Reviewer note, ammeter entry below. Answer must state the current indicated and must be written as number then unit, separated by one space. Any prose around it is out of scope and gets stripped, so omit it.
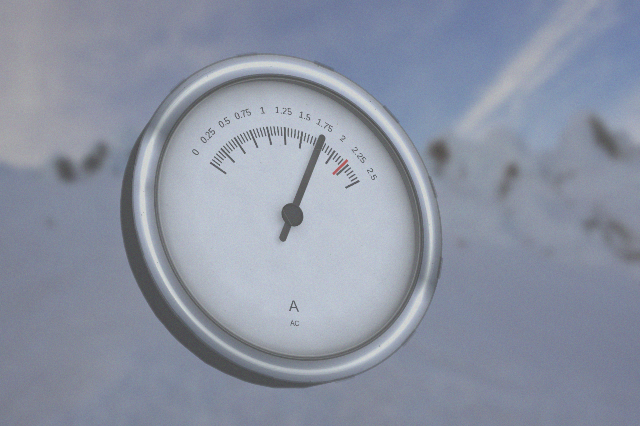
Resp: 1.75 A
